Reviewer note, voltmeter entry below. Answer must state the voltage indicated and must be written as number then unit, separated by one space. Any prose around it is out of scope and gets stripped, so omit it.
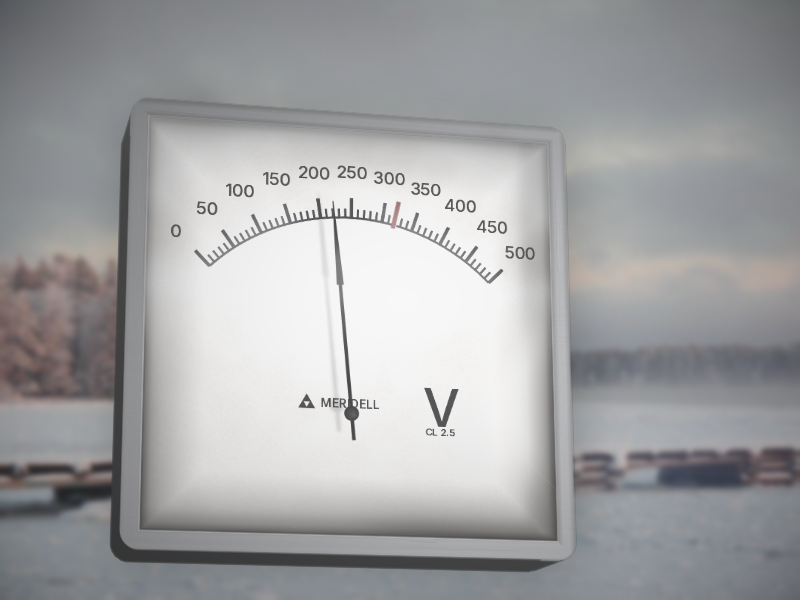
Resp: 220 V
